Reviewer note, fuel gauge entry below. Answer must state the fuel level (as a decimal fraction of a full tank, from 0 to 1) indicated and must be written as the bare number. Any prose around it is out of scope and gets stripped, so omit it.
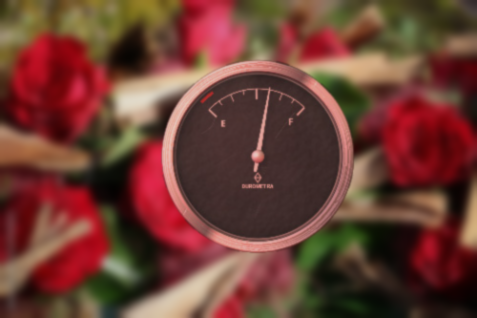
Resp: 0.625
